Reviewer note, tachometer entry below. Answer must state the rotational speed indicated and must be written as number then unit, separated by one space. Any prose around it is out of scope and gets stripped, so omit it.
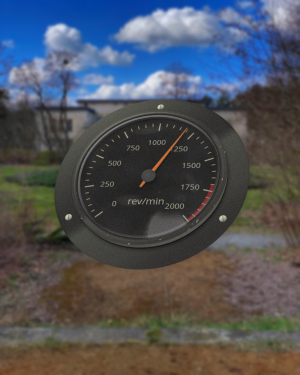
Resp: 1200 rpm
